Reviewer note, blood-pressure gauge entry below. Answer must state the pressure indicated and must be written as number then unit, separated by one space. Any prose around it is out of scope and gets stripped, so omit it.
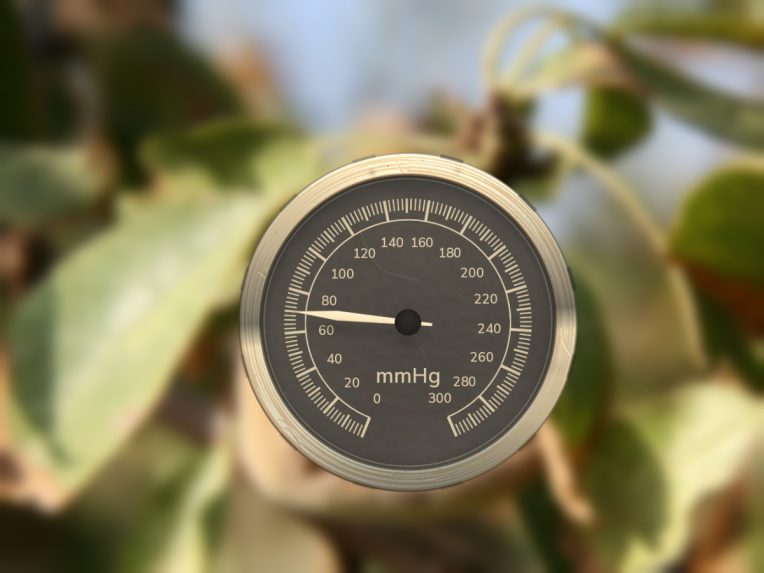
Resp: 70 mmHg
